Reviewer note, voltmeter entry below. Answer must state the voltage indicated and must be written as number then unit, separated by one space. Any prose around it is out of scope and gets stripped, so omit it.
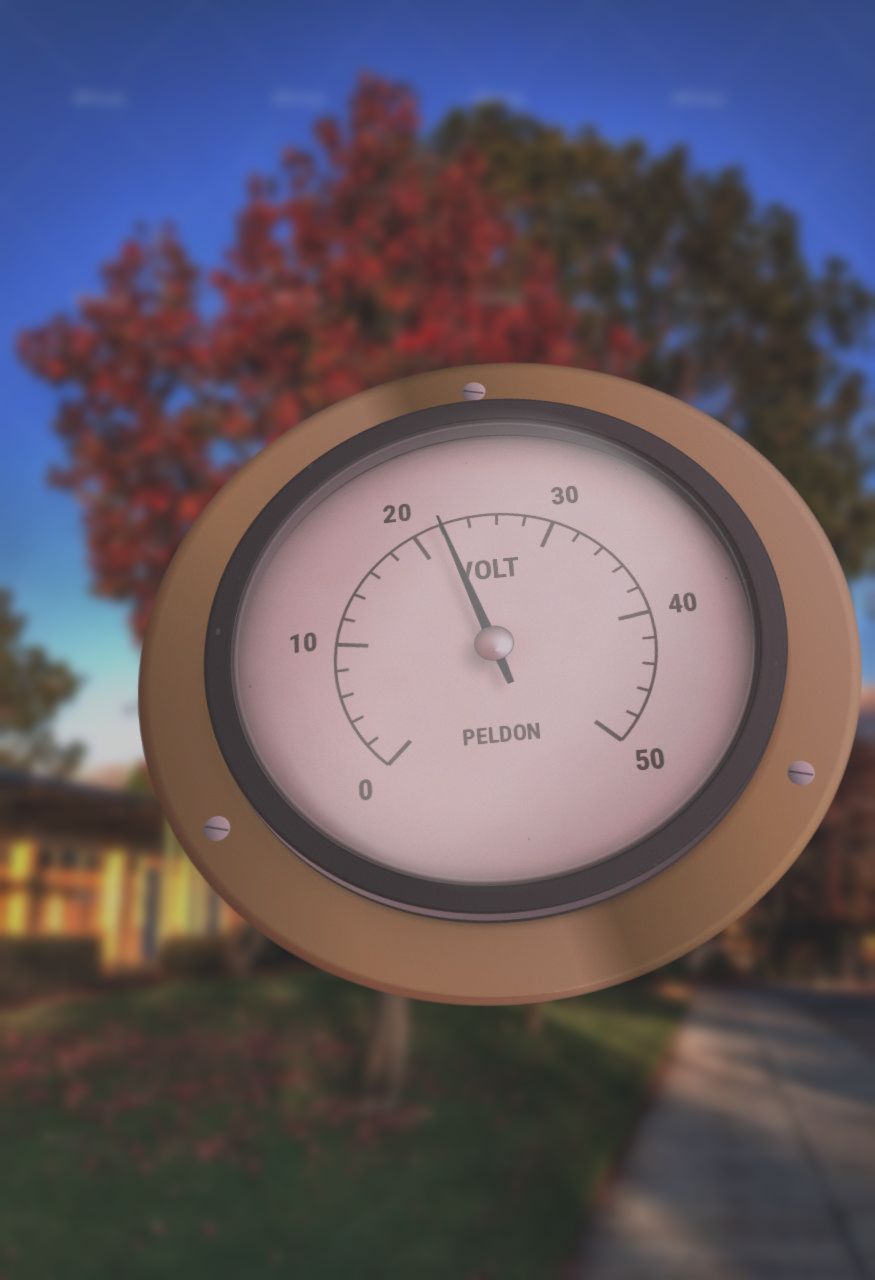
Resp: 22 V
